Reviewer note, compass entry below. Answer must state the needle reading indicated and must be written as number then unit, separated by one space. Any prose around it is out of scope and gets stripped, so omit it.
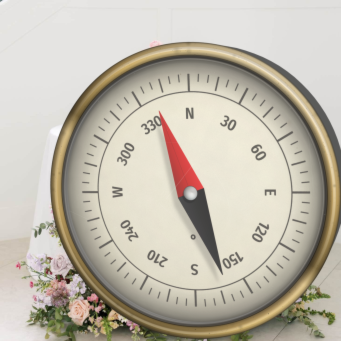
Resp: 340 °
